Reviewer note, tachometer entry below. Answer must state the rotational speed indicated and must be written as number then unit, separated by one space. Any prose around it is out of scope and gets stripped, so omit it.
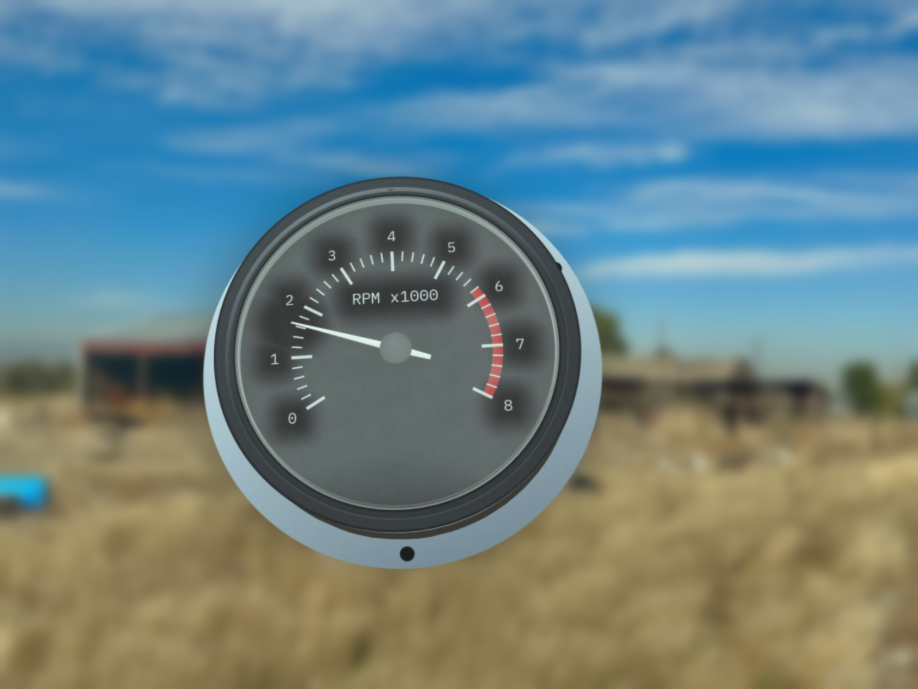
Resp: 1600 rpm
